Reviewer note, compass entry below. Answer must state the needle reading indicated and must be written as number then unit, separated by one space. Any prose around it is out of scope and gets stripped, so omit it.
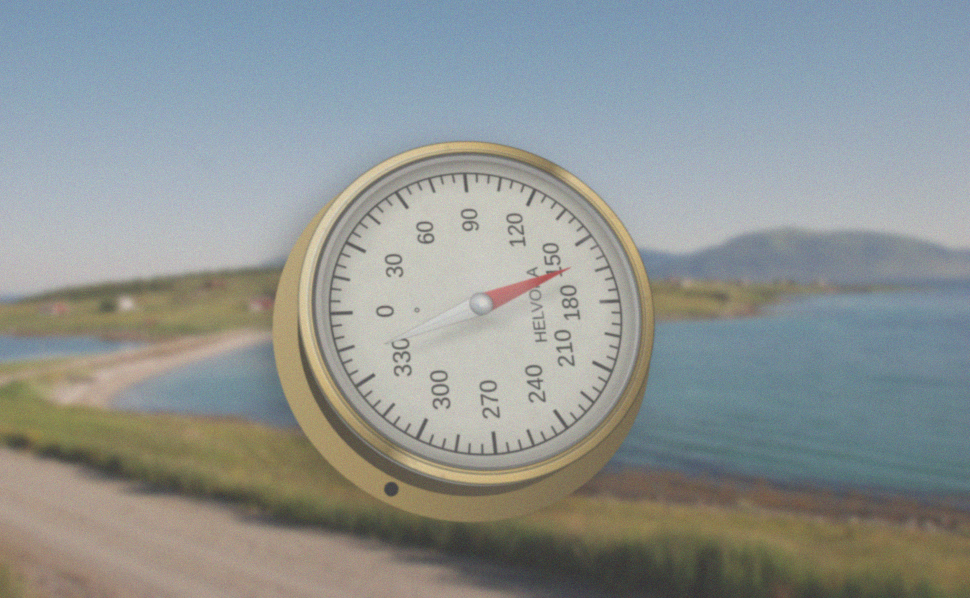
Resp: 160 °
